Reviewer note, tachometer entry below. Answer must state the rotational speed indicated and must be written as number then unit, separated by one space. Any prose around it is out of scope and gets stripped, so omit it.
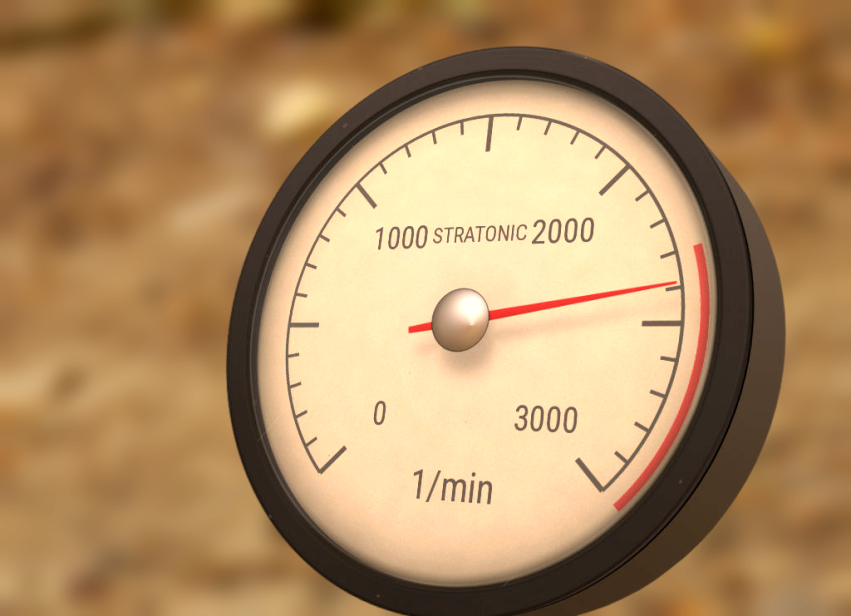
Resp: 2400 rpm
